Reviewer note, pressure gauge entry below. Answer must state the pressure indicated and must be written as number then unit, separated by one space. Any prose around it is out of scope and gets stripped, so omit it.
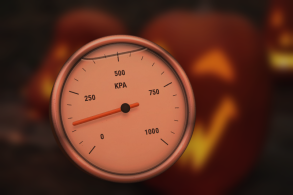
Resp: 125 kPa
